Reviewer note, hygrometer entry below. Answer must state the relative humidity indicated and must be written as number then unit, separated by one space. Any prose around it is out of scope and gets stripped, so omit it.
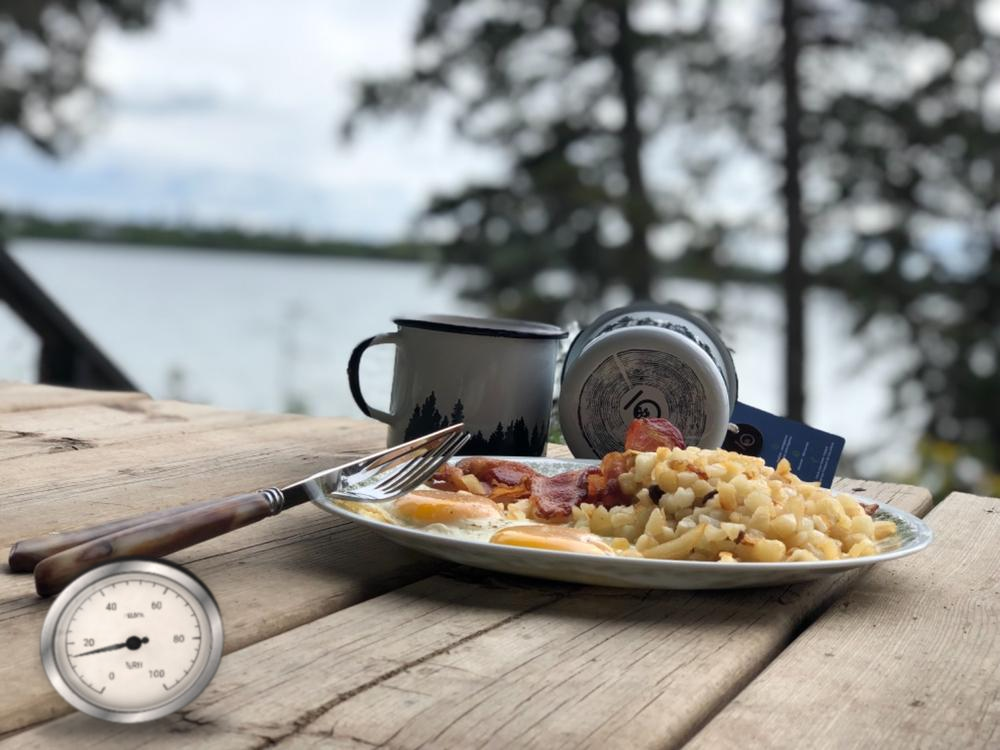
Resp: 16 %
